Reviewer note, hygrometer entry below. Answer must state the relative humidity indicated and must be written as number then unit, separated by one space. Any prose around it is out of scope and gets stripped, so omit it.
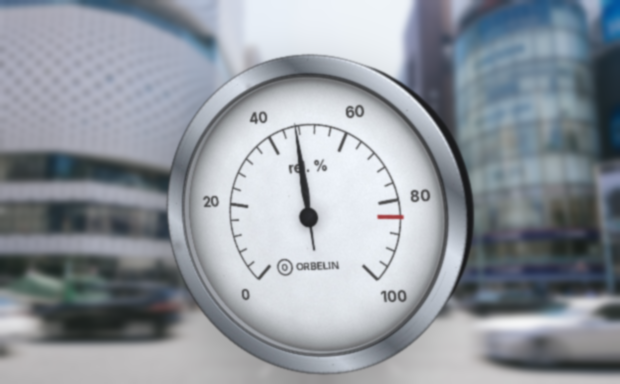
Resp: 48 %
